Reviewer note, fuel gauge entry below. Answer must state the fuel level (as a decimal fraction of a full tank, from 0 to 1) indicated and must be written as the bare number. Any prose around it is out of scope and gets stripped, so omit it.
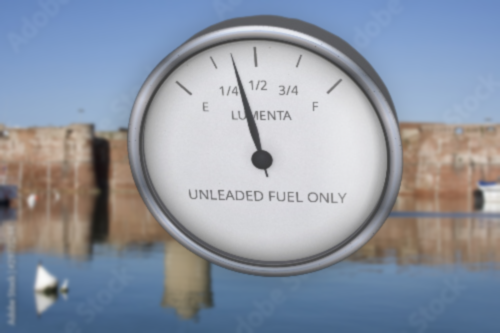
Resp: 0.375
